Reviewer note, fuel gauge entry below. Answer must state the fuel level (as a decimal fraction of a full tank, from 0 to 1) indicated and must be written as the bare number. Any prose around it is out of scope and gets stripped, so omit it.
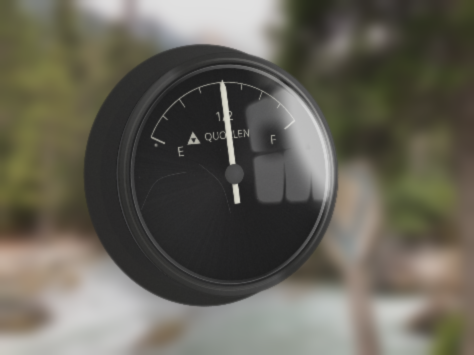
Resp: 0.5
